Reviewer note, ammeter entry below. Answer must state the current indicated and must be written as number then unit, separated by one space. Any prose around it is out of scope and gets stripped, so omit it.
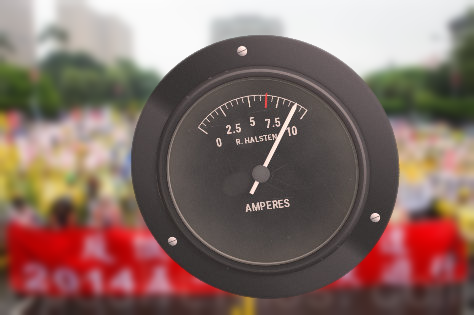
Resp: 9 A
